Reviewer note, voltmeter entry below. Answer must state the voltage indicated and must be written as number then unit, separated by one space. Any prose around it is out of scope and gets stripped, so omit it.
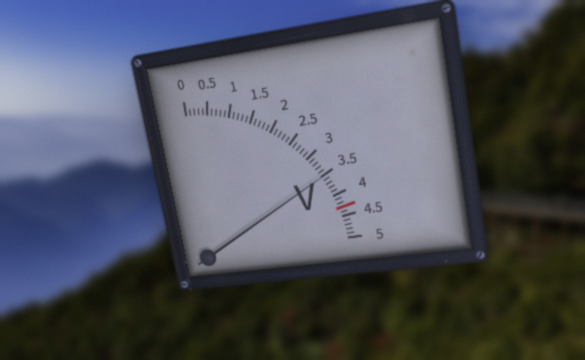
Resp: 3.5 V
